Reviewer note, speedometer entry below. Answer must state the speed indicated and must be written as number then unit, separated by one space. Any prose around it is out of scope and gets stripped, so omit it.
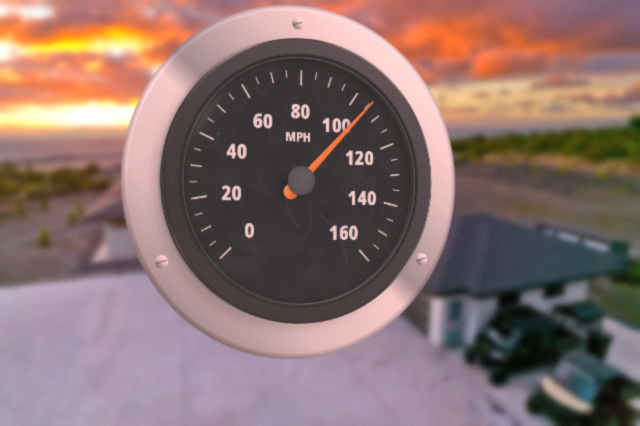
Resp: 105 mph
